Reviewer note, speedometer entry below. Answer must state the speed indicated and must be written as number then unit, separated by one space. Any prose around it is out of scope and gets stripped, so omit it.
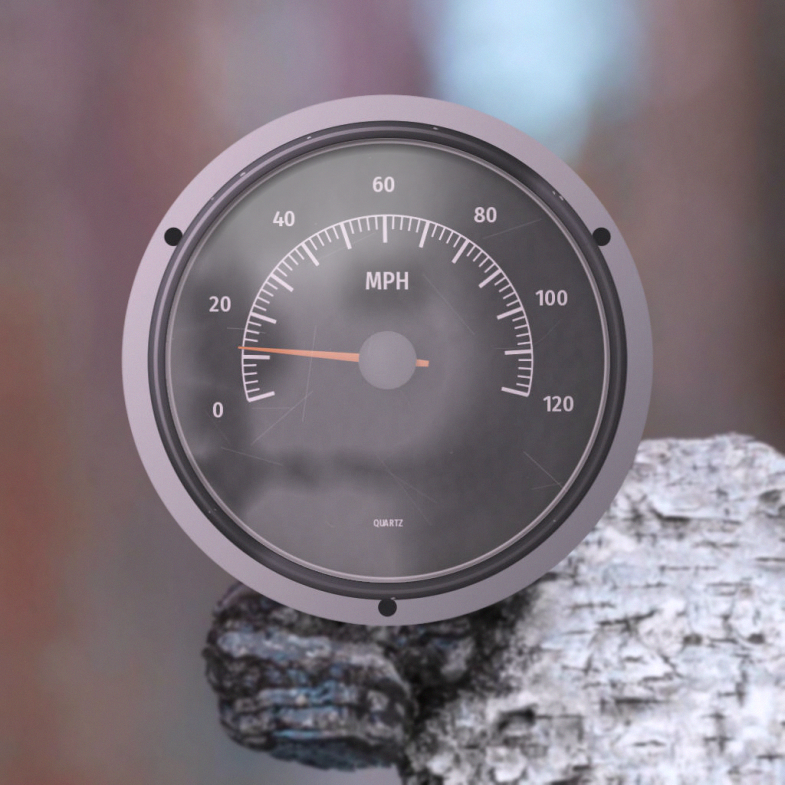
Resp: 12 mph
